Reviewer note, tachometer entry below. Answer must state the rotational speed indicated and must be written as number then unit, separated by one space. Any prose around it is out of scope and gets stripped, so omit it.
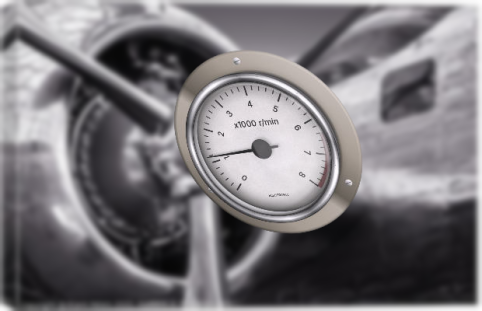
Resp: 1200 rpm
